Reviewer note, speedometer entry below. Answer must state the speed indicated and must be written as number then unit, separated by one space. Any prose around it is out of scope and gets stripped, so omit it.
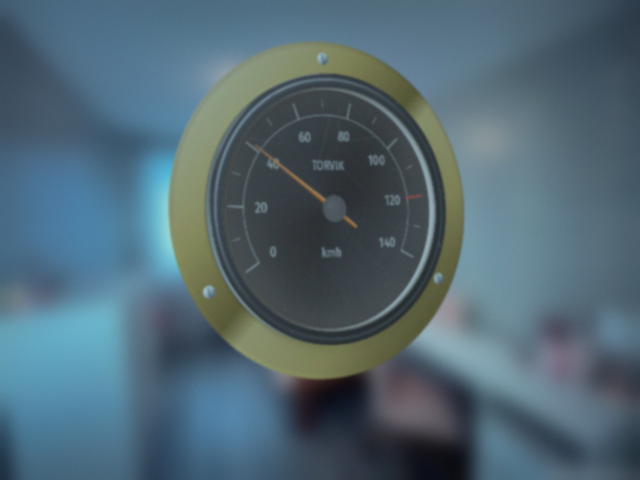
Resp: 40 km/h
